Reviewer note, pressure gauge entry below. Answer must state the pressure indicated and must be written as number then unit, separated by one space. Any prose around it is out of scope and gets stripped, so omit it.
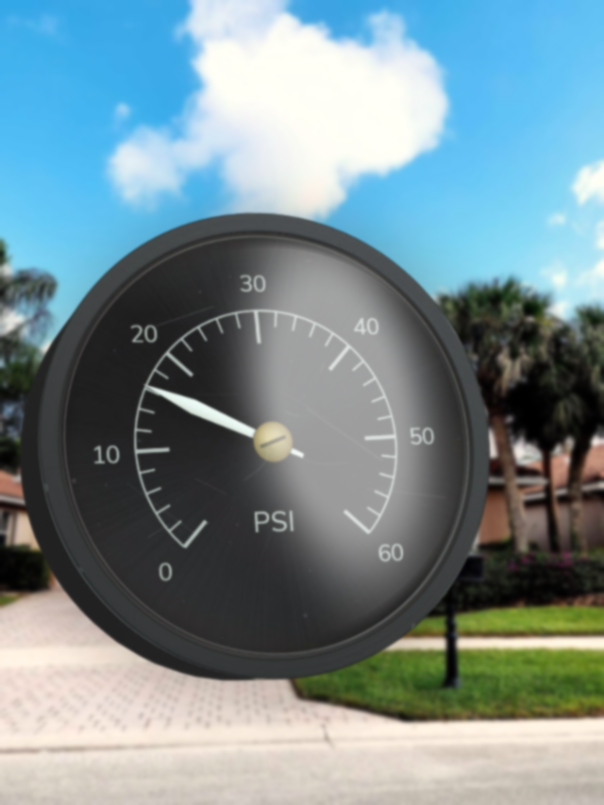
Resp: 16 psi
